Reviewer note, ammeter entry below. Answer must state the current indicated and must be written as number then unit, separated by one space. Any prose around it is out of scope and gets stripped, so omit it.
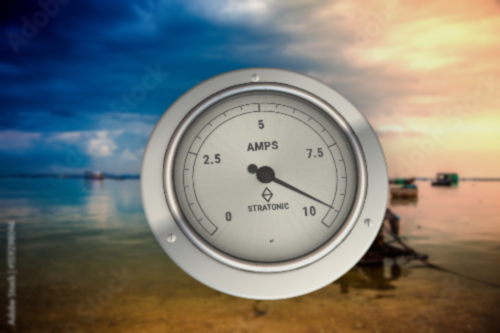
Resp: 9.5 A
